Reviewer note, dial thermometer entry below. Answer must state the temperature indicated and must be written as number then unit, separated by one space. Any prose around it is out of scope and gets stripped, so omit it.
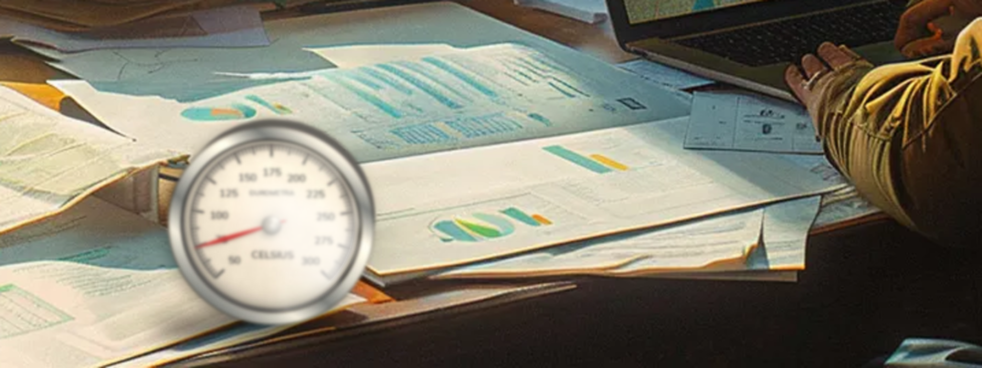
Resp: 75 °C
